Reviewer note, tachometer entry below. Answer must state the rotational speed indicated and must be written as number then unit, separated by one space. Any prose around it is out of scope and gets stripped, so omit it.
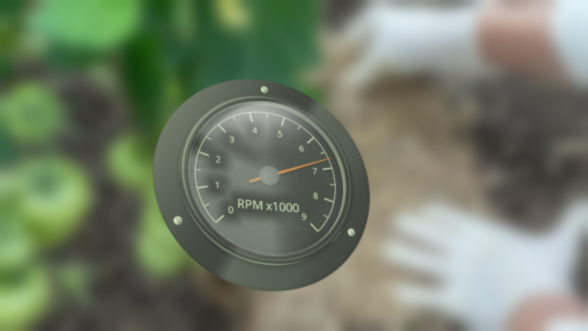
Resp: 6750 rpm
